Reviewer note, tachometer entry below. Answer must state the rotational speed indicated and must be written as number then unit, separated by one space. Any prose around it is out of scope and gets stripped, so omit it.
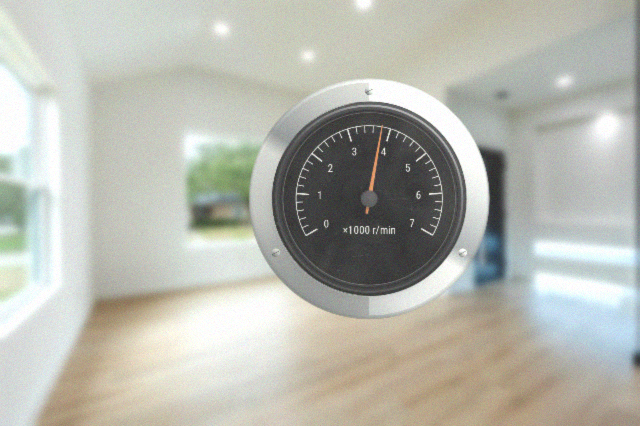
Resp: 3800 rpm
